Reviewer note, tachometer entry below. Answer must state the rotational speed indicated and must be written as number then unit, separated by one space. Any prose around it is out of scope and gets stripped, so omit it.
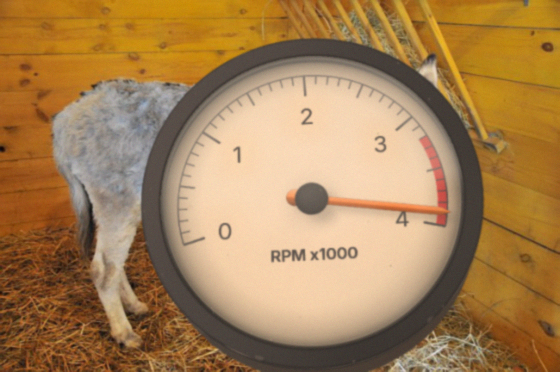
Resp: 3900 rpm
